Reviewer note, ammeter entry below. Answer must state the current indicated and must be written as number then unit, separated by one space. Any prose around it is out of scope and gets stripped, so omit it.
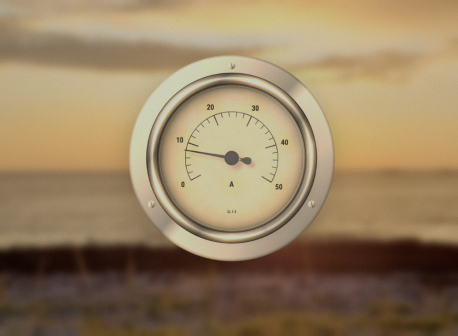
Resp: 8 A
